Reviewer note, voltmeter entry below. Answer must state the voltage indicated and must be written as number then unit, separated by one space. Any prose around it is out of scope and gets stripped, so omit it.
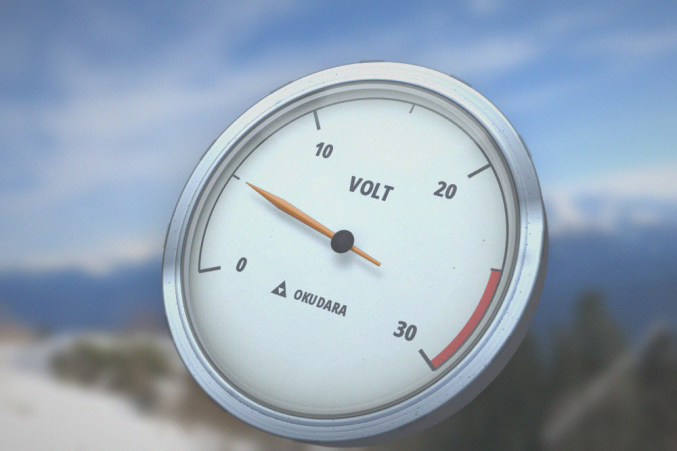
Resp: 5 V
